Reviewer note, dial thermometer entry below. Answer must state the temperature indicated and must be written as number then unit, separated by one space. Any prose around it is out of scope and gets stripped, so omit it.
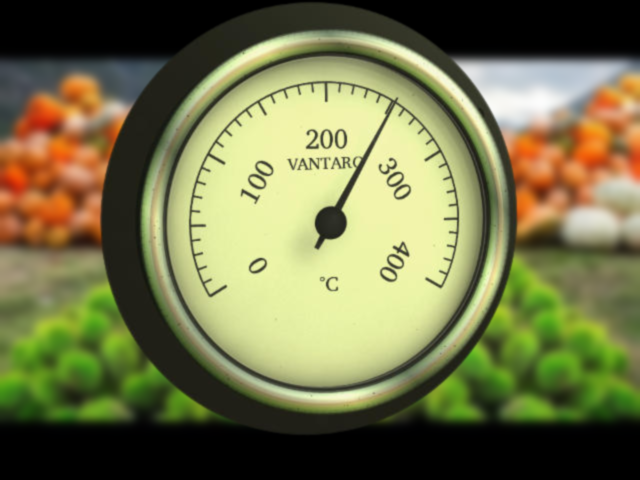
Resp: 250 °C
